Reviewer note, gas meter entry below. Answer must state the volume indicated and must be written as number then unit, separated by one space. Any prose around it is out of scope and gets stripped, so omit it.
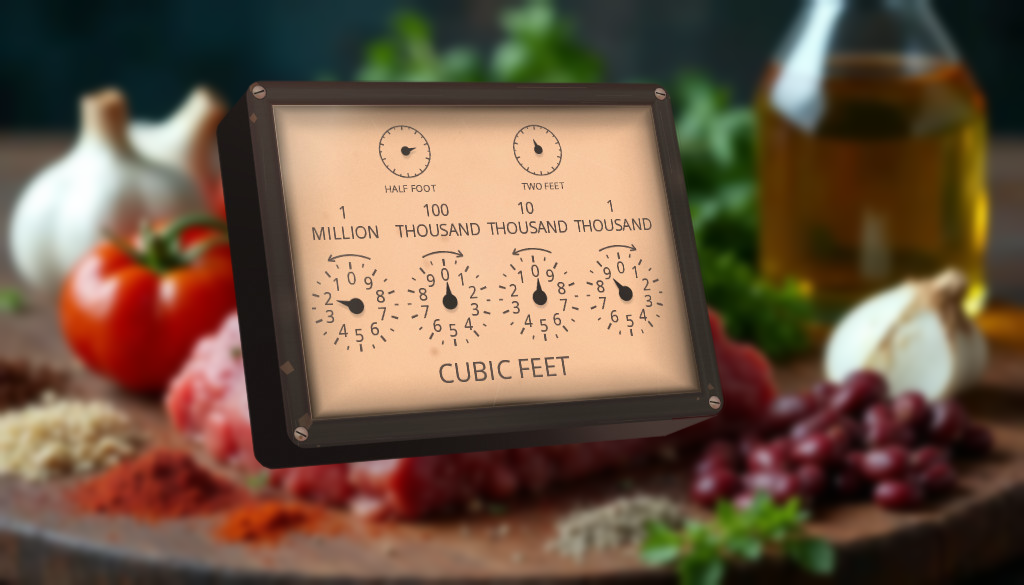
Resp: 199900 ft³
